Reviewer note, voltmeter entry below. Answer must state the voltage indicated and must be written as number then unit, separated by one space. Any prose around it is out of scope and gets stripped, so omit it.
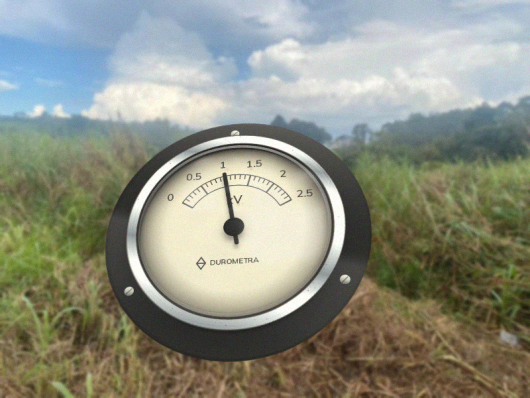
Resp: 1 kV
